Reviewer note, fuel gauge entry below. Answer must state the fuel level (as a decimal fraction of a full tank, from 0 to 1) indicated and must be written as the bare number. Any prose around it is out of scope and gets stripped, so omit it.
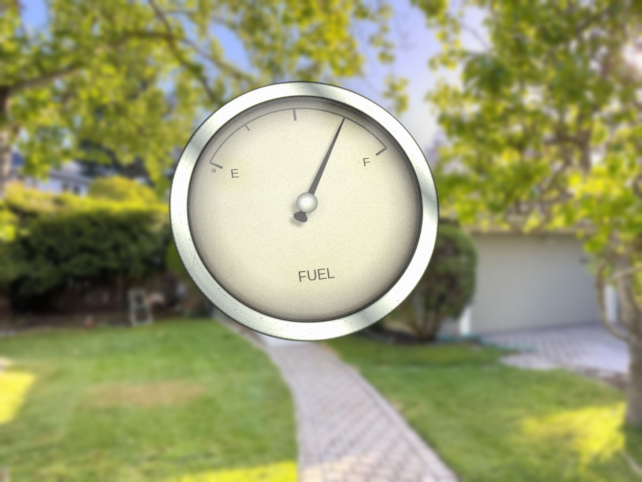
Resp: 0.75
